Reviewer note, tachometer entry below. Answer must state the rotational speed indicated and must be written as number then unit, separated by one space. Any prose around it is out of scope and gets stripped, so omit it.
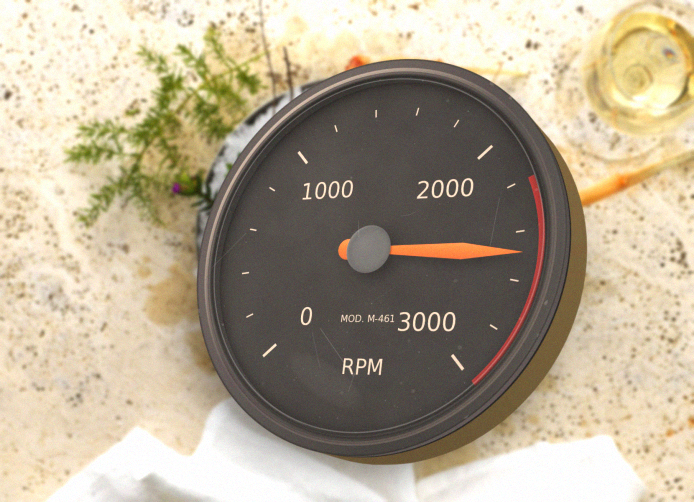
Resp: 2500 rpm
